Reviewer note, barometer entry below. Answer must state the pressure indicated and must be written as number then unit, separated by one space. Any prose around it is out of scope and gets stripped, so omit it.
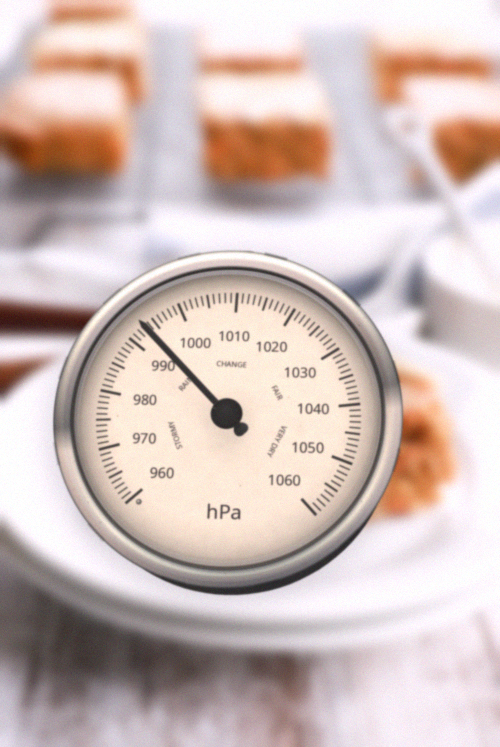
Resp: 993 hPa
